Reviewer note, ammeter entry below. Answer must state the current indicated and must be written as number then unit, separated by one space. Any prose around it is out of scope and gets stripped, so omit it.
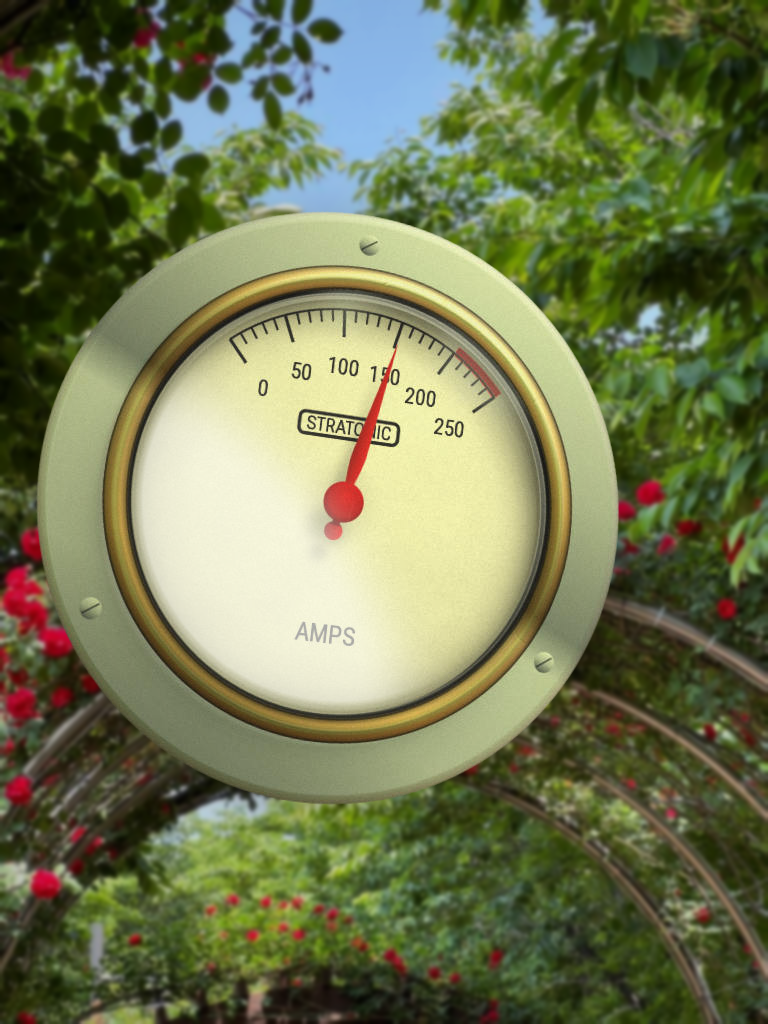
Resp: 150 A
